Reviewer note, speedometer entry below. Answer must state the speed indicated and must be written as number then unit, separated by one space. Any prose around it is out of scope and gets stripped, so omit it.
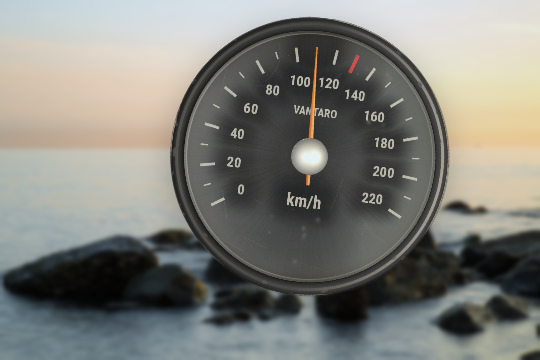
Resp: 110 km/h
